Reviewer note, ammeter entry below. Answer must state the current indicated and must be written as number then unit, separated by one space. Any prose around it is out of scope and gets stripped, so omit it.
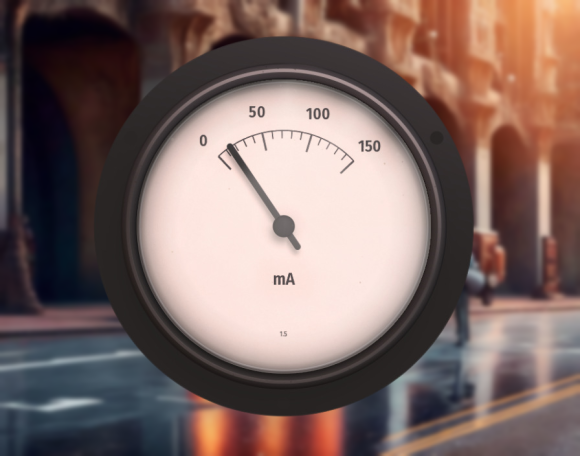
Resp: 15 mA
